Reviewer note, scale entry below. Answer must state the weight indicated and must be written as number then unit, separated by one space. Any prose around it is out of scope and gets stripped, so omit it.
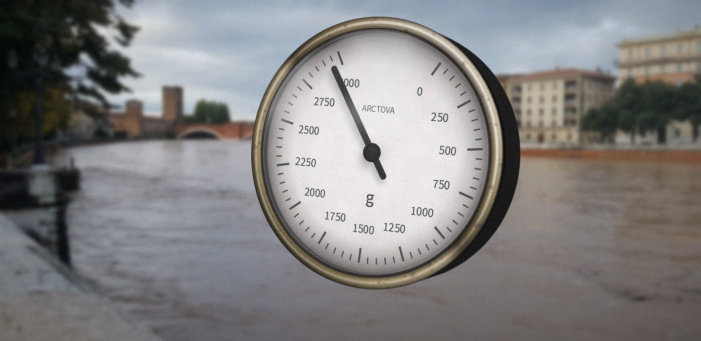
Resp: 2950 g
